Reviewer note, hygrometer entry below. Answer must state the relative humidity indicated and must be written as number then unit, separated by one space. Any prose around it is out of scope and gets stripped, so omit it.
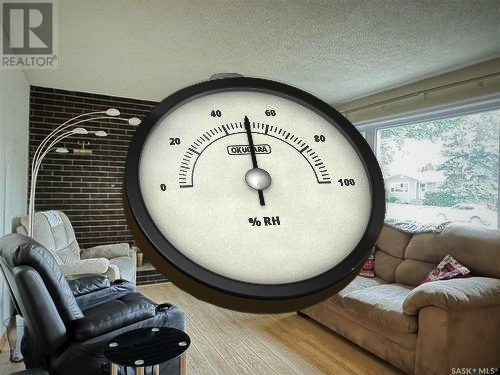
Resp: 50 %
